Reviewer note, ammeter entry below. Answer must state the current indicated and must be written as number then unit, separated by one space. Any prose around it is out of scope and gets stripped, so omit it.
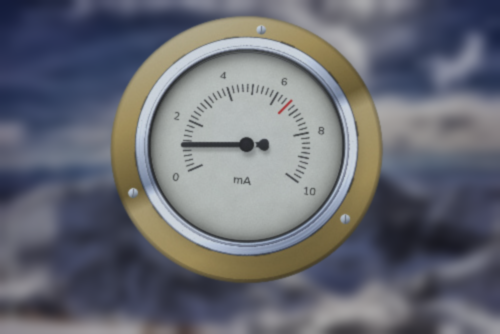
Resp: 1 mA
